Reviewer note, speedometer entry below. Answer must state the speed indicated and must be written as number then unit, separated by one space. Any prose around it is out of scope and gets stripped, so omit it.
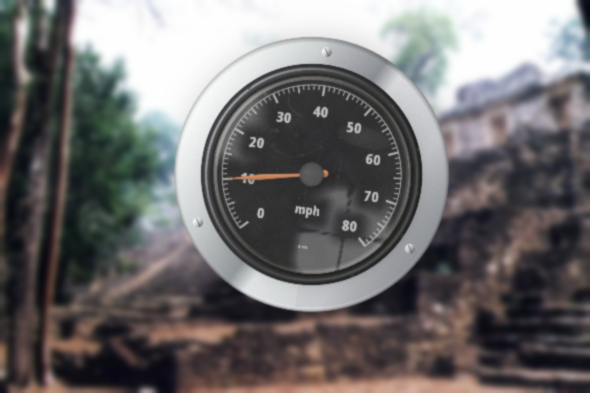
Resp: 10 mph
